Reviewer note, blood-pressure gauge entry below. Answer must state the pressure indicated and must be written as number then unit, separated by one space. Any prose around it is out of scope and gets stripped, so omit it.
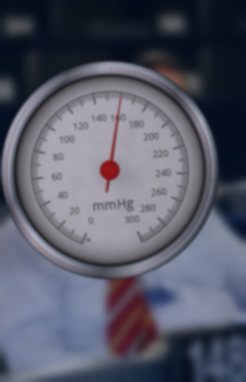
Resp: 160 mmHg
